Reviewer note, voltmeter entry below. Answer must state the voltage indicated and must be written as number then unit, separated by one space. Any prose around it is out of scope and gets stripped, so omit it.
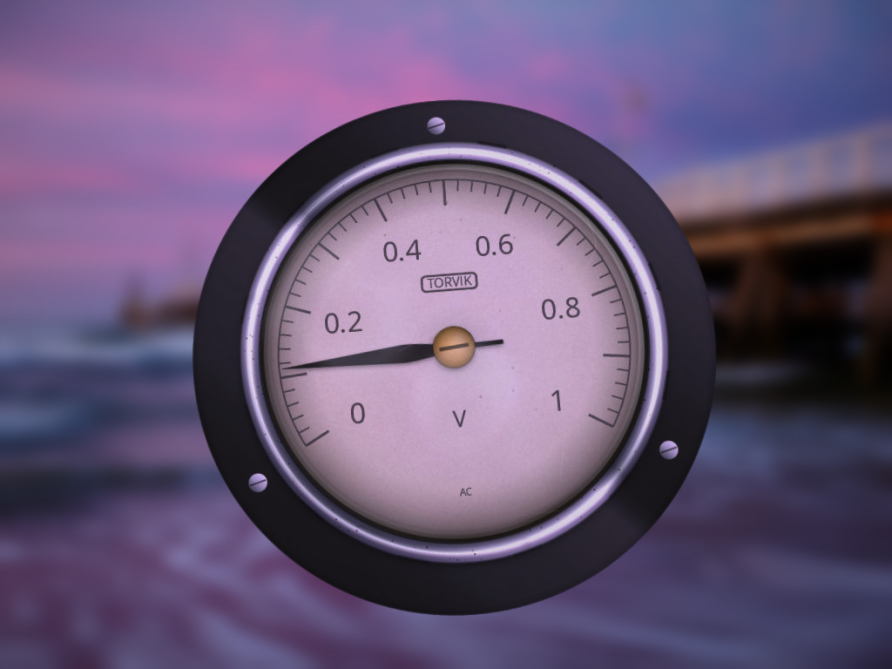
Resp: 0.11 V
